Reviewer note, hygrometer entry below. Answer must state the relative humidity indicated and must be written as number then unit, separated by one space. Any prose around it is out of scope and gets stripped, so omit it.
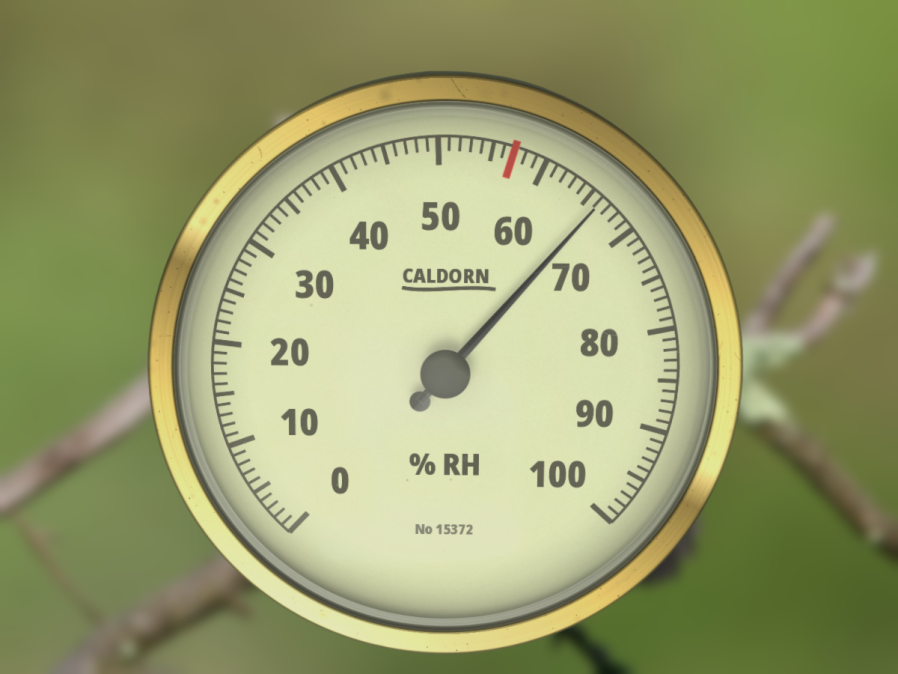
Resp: 66 %
